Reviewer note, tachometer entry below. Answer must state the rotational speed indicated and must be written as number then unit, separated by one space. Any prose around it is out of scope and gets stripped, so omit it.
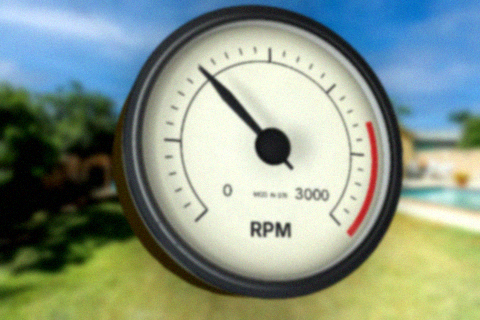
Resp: 1000 rpm
